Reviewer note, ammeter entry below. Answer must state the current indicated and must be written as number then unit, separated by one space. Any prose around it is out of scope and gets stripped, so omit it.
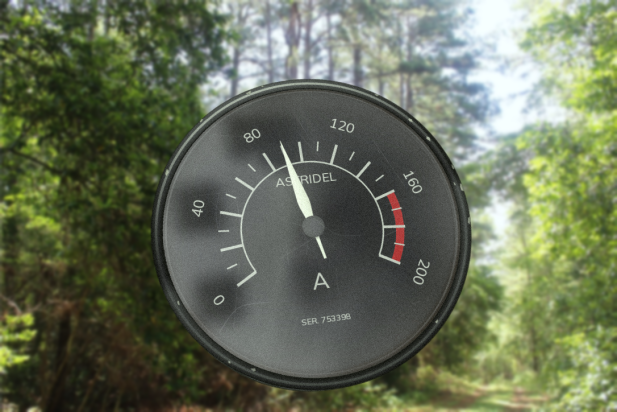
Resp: 90 A
